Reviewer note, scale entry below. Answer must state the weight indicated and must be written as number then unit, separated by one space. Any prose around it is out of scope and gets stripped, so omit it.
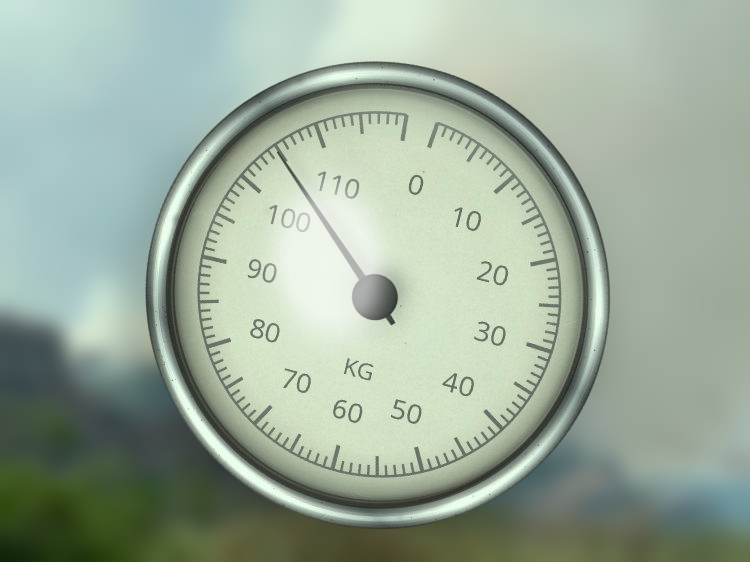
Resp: 105 kg
